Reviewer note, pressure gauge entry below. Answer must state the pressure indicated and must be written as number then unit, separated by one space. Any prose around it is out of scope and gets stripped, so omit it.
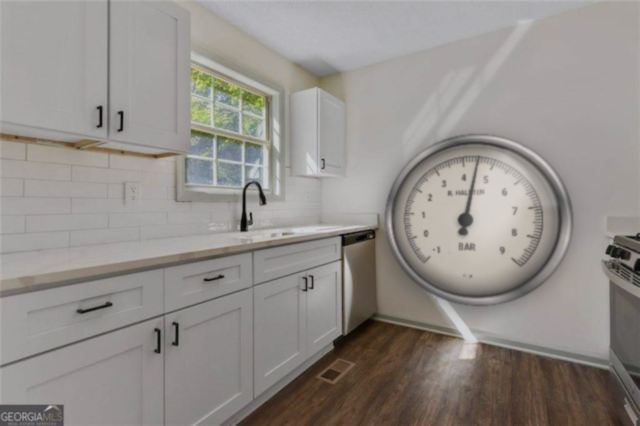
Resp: 4.5 bar
